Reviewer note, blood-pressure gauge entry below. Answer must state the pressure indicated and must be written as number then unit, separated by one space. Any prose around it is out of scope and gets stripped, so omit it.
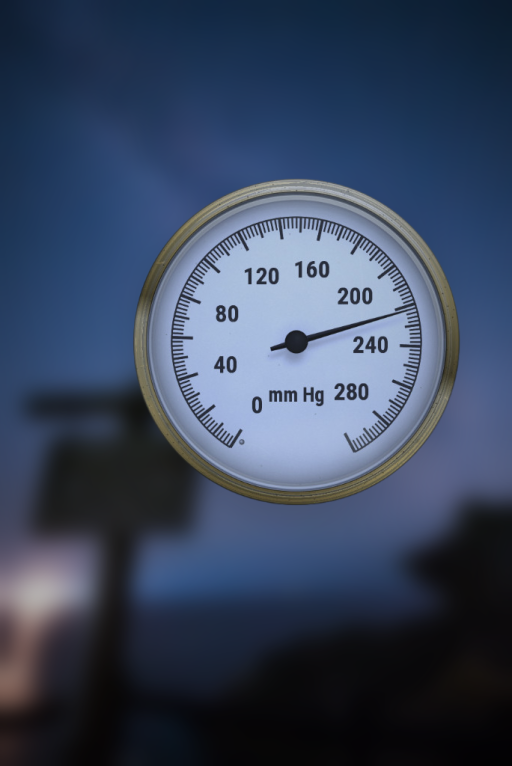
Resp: 222 mmHg
